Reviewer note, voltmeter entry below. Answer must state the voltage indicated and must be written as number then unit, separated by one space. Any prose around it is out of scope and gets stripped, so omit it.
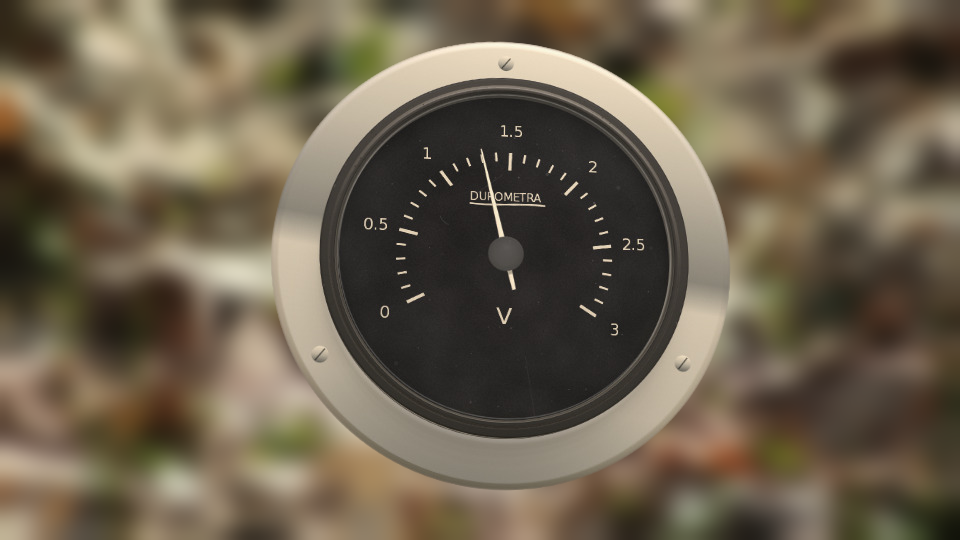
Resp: 1.3 V
